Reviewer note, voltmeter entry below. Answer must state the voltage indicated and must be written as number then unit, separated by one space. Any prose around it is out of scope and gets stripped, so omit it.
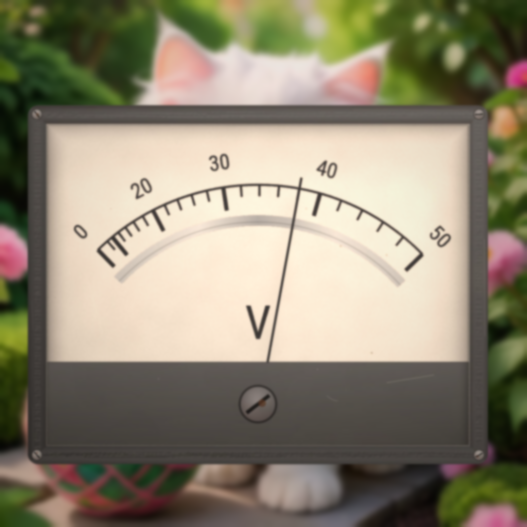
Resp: 38 V
